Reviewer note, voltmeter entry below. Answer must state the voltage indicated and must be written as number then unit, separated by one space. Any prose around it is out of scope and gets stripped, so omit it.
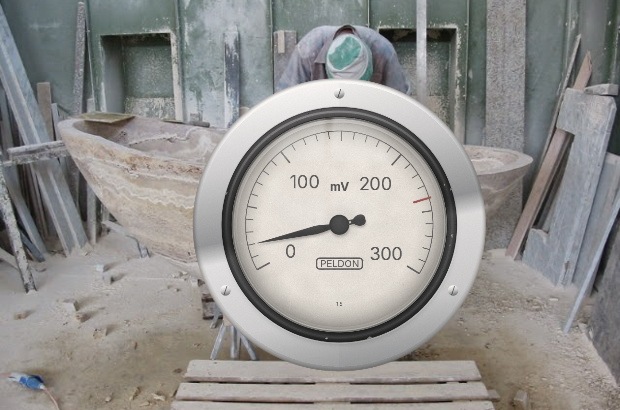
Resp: 20 mV
